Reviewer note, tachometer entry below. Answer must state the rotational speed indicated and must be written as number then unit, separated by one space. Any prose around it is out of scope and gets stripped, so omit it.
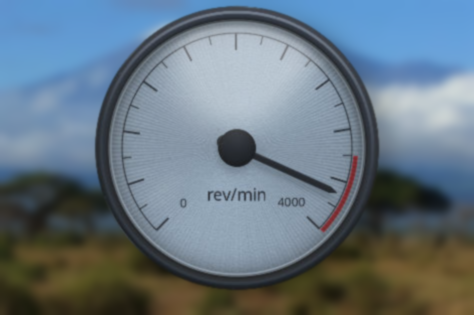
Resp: 3700 rpm
